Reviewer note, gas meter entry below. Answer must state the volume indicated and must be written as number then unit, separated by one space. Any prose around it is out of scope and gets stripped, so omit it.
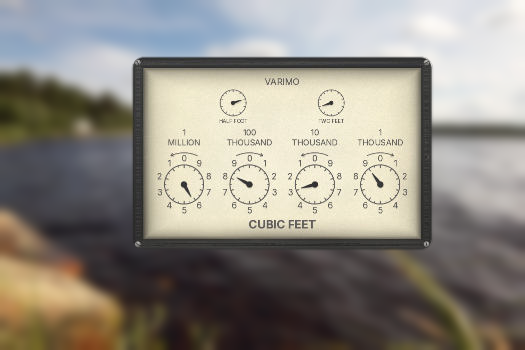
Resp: 582900 ft³
